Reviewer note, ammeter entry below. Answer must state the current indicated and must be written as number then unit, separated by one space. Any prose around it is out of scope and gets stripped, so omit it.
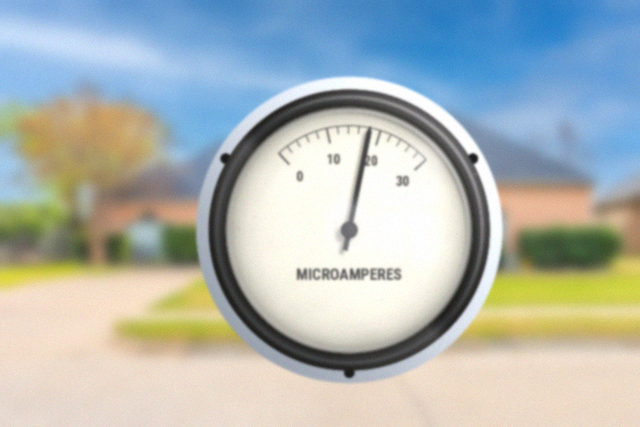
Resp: 18 µA
